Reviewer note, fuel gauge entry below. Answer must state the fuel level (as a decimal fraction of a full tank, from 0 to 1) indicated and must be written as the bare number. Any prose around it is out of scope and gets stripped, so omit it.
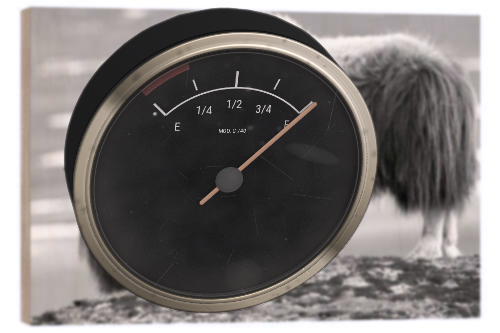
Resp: 1
